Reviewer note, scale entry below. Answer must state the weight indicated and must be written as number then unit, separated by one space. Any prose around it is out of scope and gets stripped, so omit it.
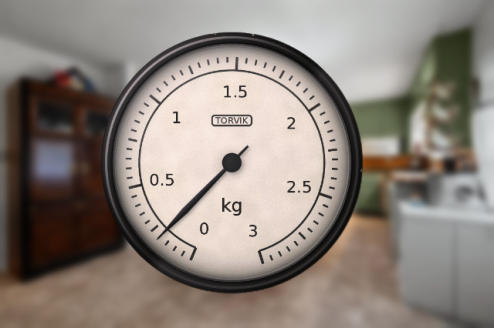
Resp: 0.2 kg
